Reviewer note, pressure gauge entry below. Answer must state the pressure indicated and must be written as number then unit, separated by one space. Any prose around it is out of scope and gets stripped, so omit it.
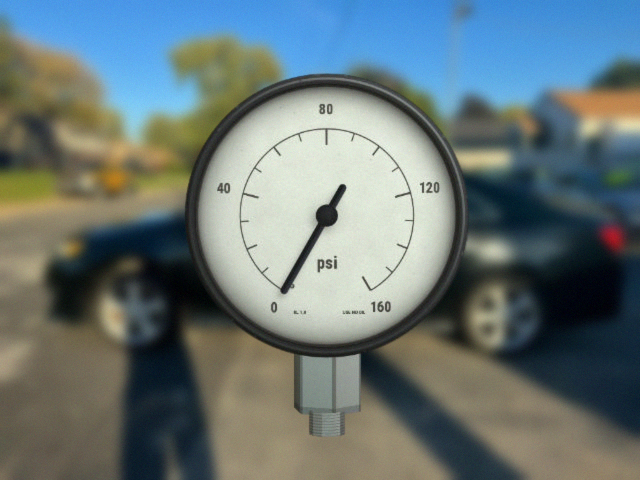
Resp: 0 psi
